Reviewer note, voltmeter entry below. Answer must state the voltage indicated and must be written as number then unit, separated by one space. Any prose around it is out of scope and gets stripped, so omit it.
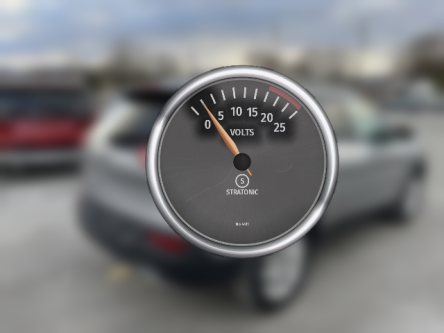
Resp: 2.5 V
